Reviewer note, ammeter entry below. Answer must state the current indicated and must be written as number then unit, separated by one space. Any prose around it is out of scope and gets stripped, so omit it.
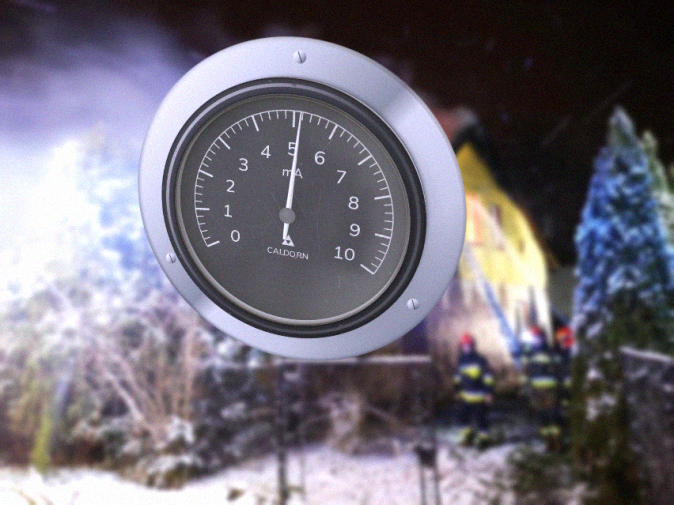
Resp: 5.2 mA
